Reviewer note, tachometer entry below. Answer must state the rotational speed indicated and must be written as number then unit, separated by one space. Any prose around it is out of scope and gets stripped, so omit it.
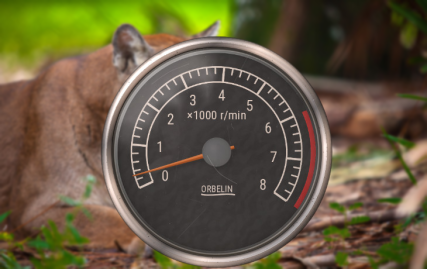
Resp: 300 rpm
